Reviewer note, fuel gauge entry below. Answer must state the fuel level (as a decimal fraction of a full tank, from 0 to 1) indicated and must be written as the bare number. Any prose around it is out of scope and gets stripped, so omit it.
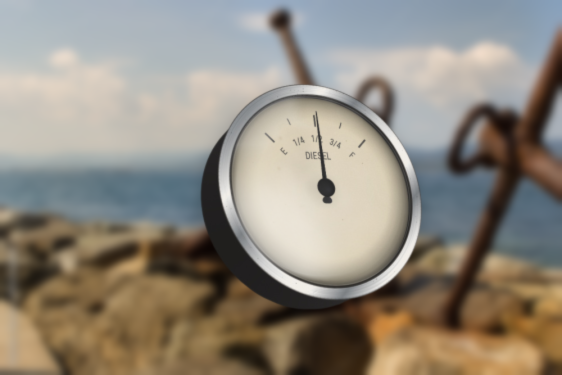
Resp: 0.5
